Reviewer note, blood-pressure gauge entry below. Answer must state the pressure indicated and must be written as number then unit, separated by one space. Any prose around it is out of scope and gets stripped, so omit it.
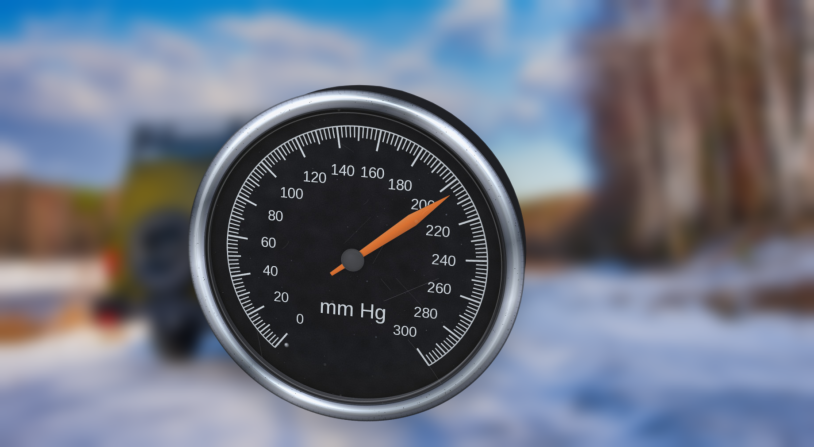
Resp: 204 mmHg
